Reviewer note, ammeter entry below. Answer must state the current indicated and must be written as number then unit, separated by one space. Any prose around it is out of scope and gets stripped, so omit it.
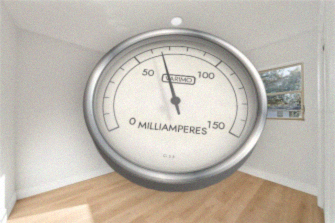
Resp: 65 mA
